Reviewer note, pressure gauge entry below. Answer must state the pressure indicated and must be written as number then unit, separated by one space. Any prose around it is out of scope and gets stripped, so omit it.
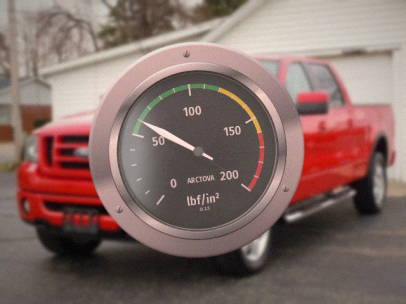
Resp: 60 psi
